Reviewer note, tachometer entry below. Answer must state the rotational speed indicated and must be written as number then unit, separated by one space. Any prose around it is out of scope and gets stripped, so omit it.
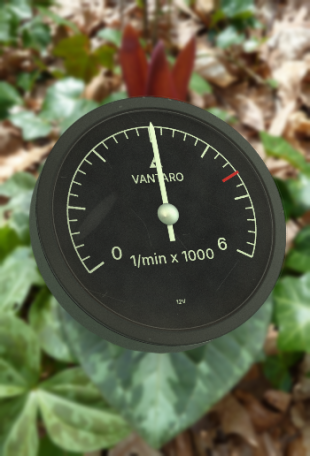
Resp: 3000 rpm
